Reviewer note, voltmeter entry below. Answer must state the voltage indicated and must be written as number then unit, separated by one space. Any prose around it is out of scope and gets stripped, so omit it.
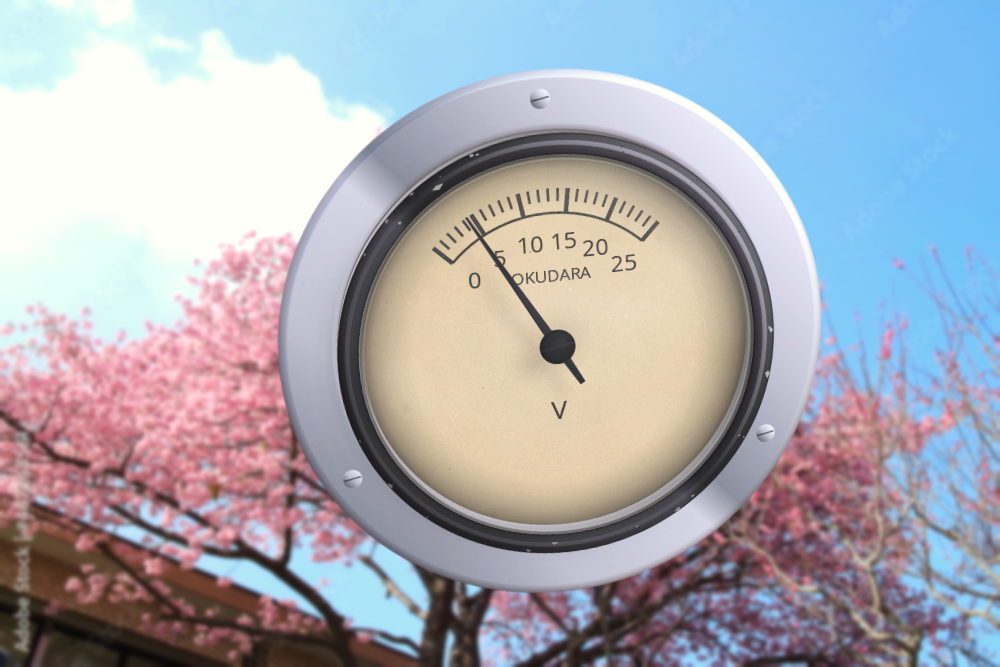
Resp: 4.5 V
